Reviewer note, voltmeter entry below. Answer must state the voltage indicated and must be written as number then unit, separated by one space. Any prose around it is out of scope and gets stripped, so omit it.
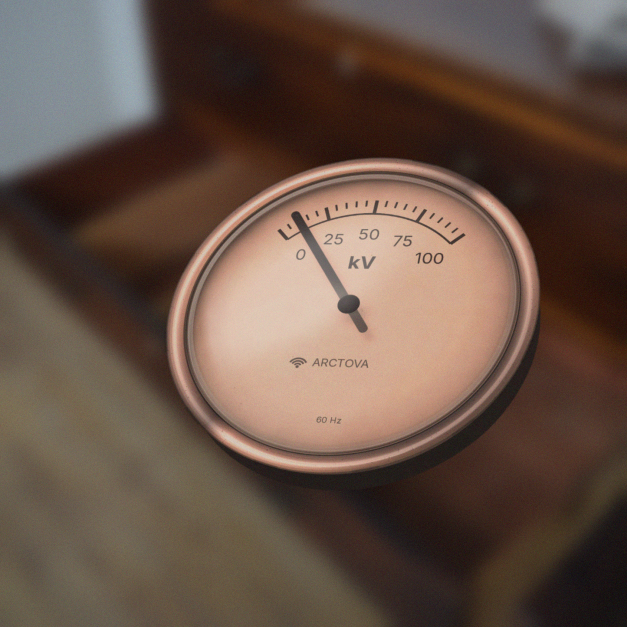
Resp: 10 kV
